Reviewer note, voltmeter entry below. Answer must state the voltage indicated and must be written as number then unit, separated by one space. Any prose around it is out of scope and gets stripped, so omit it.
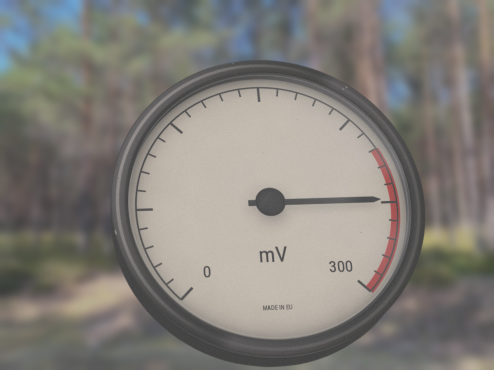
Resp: 250 mV
